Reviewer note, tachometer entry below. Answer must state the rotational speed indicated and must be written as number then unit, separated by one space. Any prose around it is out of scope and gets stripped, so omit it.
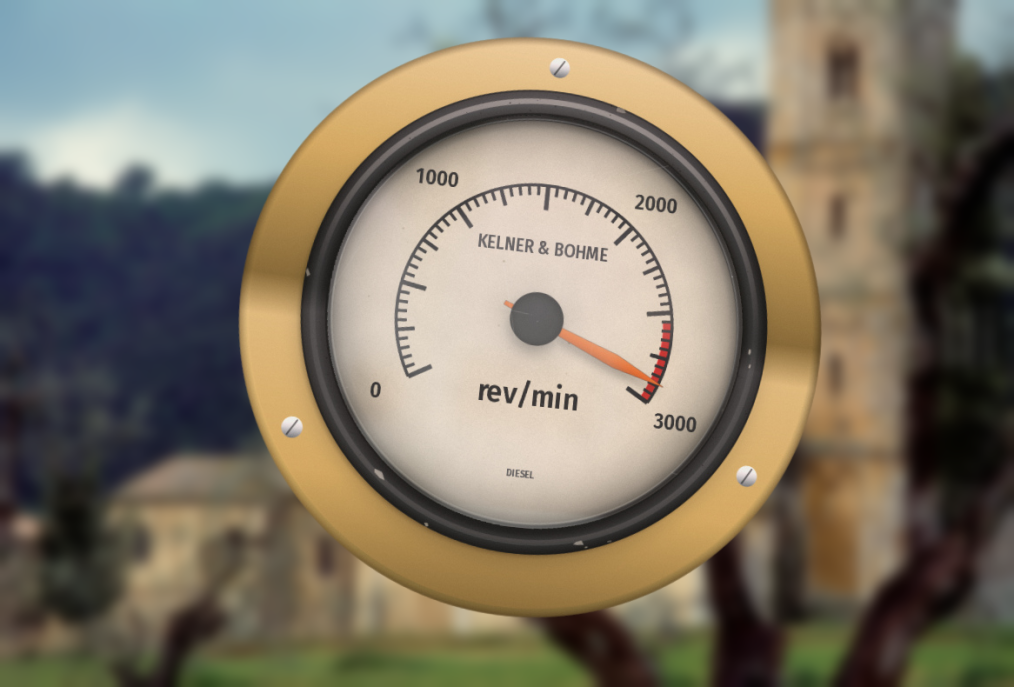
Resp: 2900 rpm
